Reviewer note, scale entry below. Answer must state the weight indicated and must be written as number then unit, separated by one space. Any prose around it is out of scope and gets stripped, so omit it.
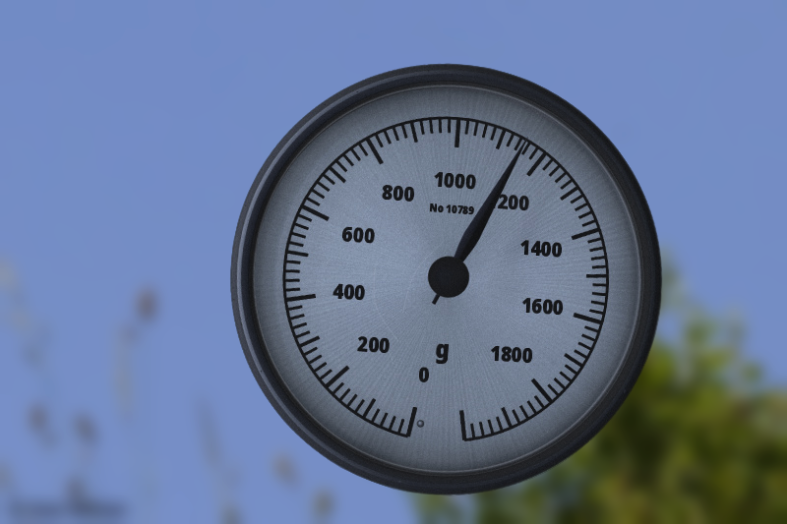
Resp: 1150 g
